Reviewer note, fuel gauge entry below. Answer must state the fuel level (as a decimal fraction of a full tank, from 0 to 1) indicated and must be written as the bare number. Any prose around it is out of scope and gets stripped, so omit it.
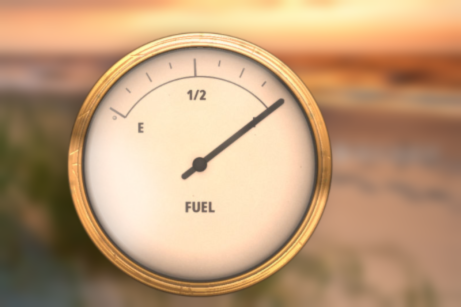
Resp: 1
